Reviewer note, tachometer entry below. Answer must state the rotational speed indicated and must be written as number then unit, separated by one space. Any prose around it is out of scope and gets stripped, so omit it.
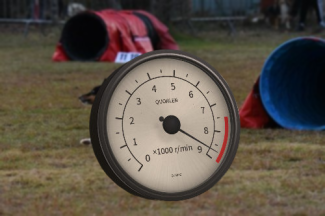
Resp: 8750 rpm
